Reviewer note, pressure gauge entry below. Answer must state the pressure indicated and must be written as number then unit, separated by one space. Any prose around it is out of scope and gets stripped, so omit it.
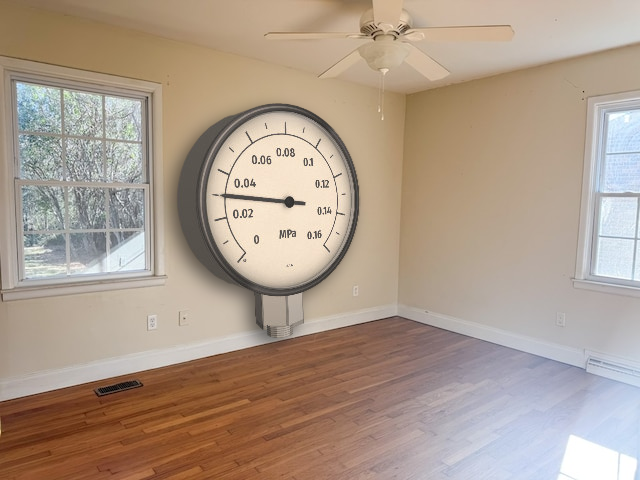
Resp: 0.03 MPa
